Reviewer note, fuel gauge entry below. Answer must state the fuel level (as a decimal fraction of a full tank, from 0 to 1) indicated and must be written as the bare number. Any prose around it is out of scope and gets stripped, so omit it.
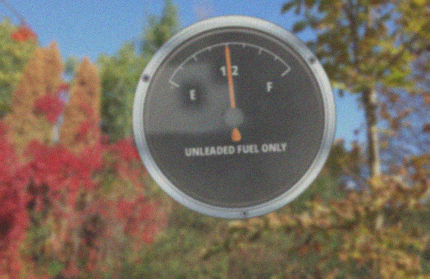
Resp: 0.5
